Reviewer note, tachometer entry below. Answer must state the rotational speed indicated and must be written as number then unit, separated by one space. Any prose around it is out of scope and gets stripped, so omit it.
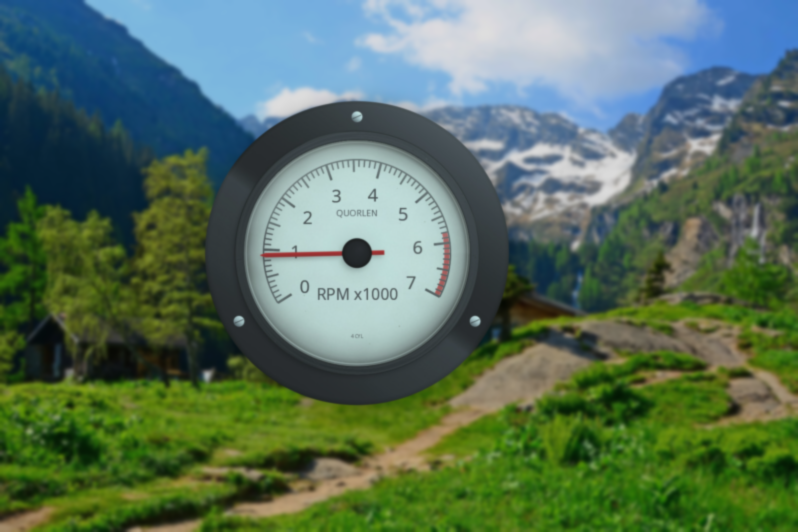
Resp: 900 rpm
